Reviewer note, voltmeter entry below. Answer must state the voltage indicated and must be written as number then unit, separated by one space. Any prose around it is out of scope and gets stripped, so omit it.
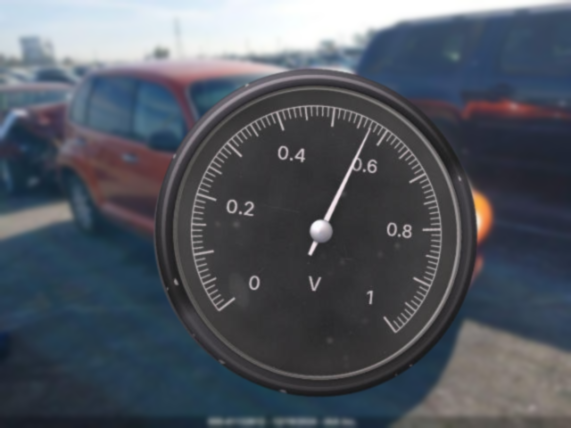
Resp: 0.57 V
